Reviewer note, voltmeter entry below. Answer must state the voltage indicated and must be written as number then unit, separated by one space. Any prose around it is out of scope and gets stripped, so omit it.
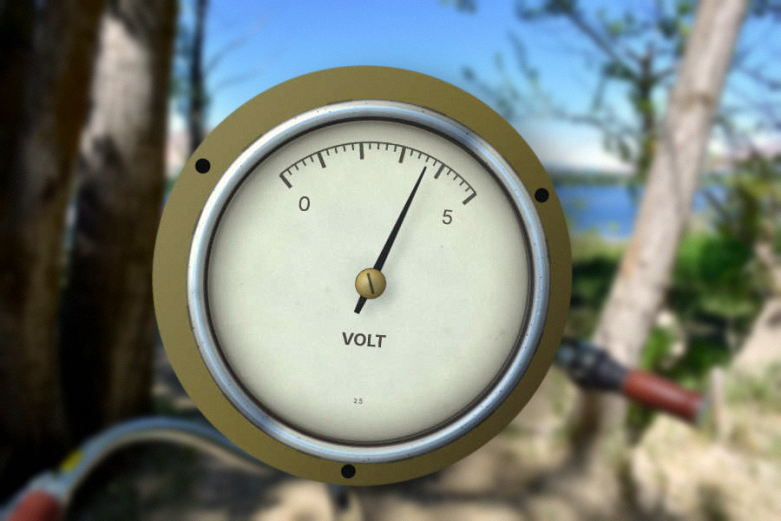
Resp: 3.6 V
